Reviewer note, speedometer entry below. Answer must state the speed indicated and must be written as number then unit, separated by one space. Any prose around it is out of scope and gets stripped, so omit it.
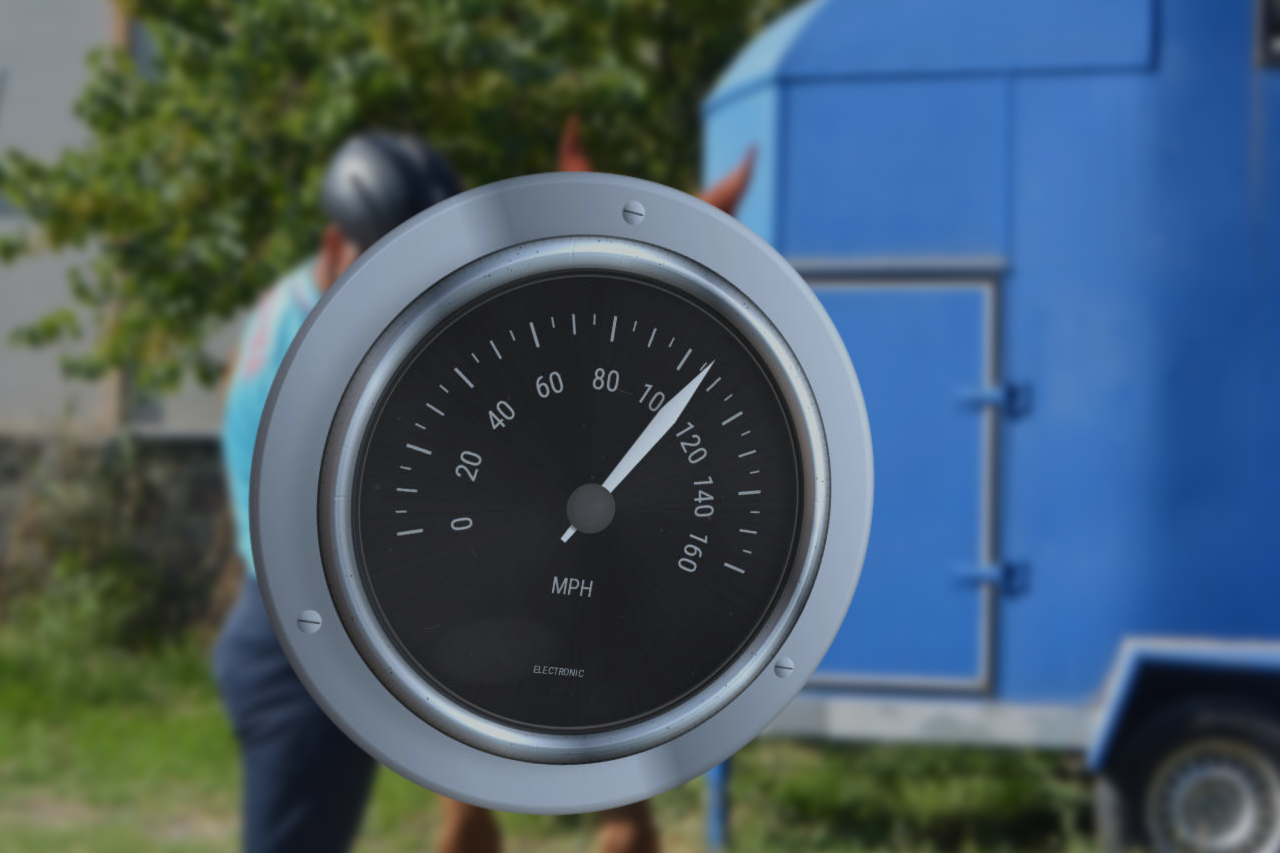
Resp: 105 mph
